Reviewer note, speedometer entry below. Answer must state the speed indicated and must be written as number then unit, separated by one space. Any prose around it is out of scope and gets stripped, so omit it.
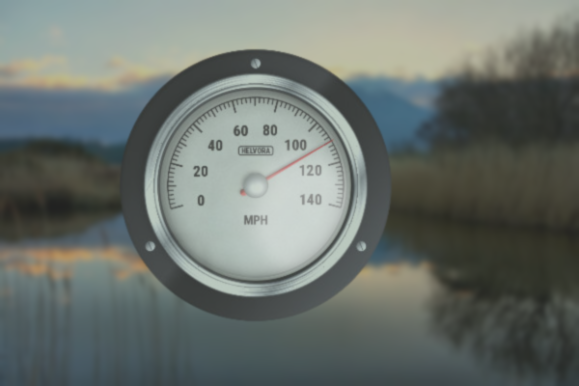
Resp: 110 mph
